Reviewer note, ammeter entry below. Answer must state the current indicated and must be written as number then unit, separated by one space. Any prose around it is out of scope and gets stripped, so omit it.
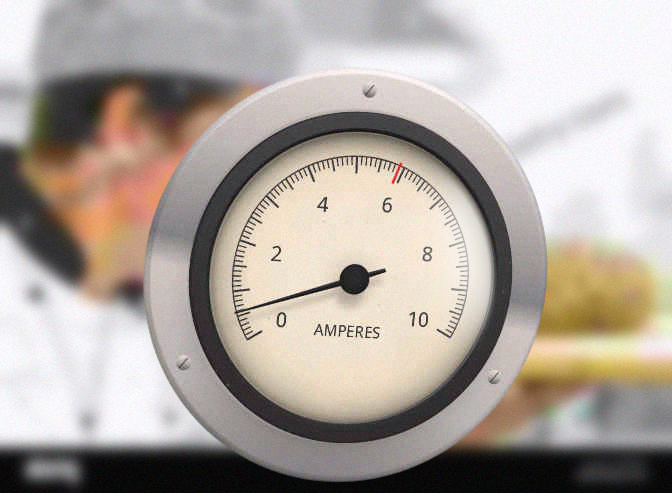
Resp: 0.6 A
